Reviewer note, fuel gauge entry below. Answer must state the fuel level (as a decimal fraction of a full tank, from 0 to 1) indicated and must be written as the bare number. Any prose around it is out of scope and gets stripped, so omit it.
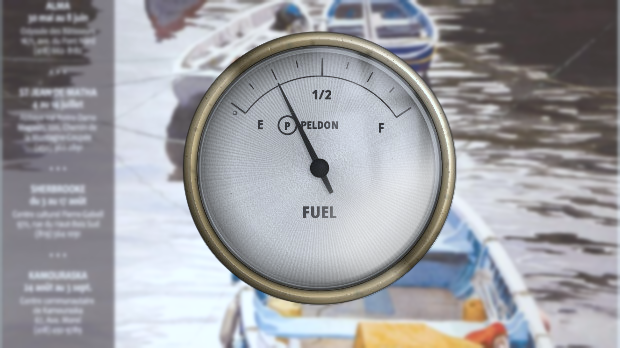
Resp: 0.25
